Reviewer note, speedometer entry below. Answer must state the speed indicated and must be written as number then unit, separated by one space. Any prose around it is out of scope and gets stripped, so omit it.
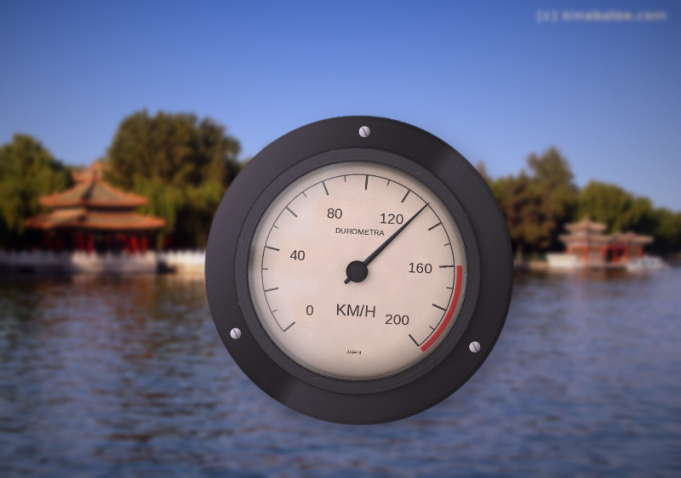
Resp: 130 km/h
